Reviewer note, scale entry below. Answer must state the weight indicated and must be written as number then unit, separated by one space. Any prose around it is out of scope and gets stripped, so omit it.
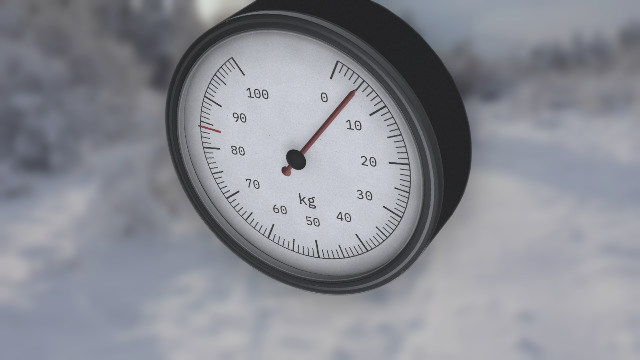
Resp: 5 kg
